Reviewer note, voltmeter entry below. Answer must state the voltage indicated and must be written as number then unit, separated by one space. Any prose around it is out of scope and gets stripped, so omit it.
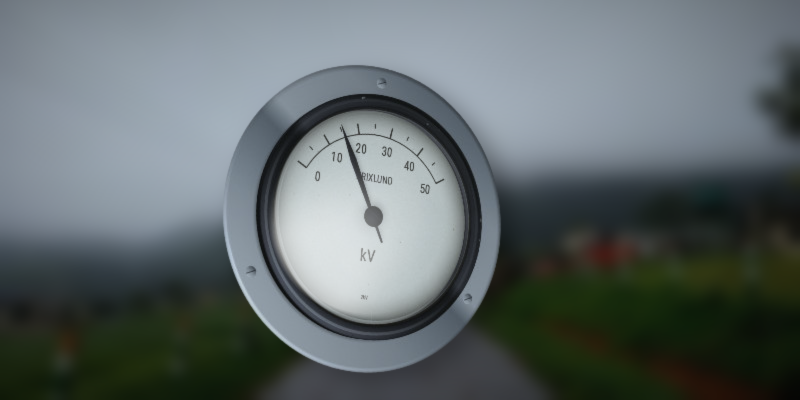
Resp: 15 kV
